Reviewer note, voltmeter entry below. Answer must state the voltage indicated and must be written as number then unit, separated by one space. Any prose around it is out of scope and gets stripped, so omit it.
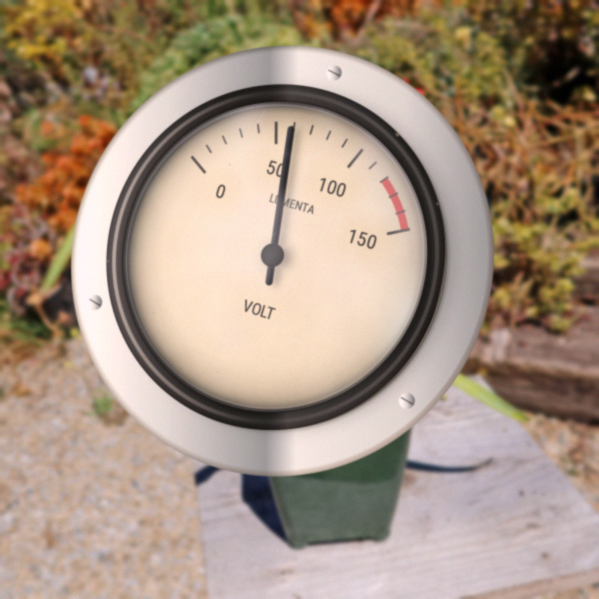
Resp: 60 V
